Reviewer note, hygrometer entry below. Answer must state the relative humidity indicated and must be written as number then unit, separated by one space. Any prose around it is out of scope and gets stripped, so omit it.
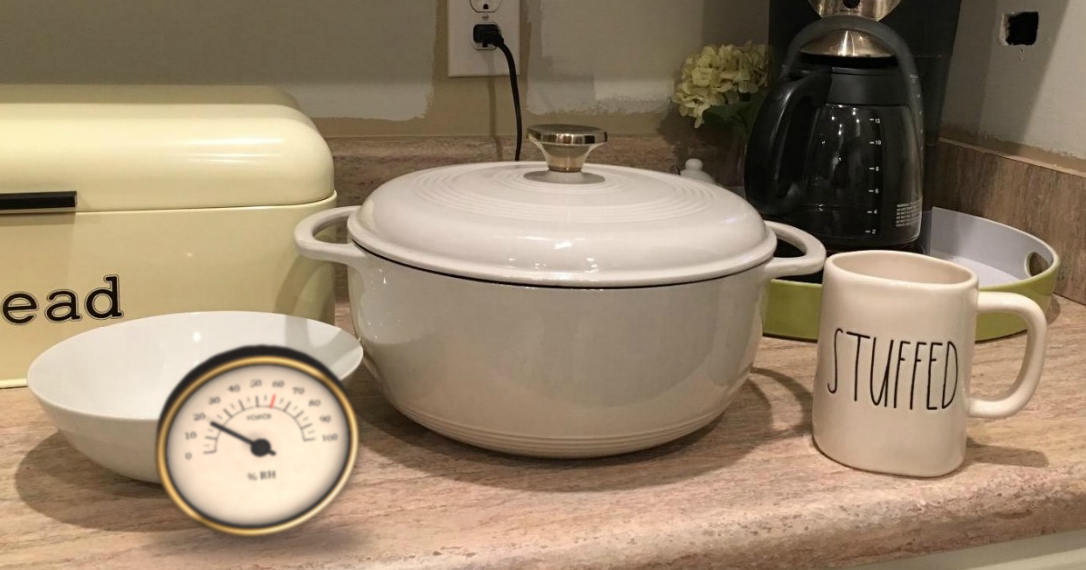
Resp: 20 %
